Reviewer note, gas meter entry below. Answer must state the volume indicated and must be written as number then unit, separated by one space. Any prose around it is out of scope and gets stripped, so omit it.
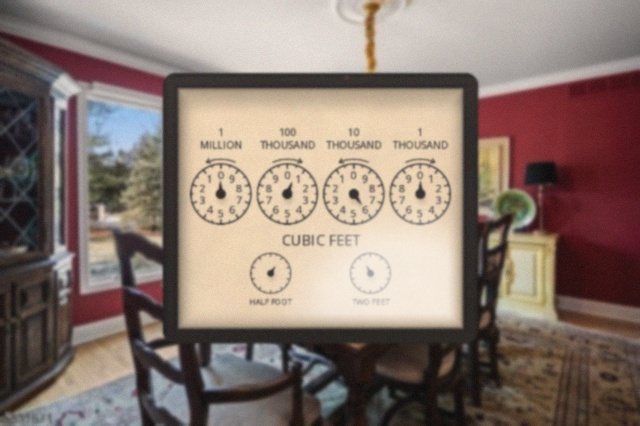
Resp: 6000 ft³
